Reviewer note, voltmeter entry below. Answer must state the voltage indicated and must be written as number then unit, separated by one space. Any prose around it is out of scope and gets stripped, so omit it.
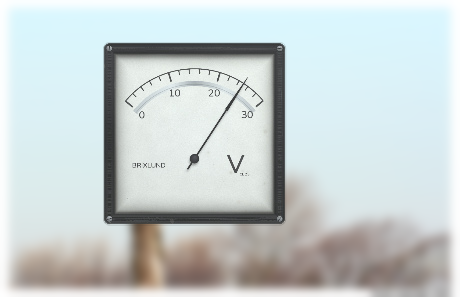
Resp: 25 V
